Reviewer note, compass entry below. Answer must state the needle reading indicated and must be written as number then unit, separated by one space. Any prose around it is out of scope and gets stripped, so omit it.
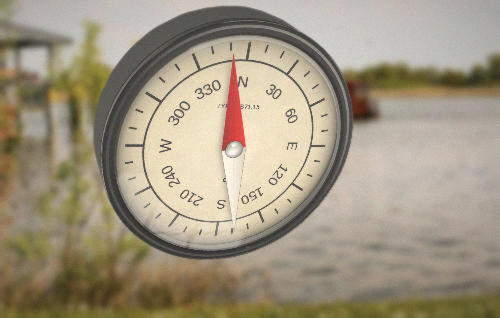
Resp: 350 °
